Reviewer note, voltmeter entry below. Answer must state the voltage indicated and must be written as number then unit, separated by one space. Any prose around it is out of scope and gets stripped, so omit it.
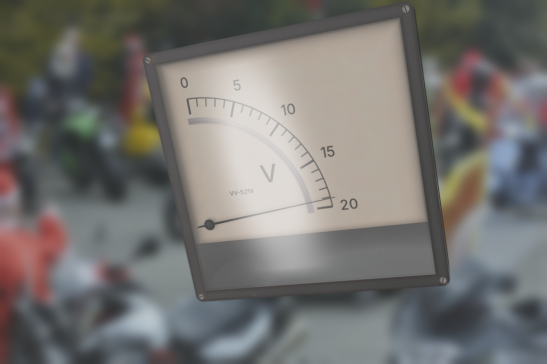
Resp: 19 V
